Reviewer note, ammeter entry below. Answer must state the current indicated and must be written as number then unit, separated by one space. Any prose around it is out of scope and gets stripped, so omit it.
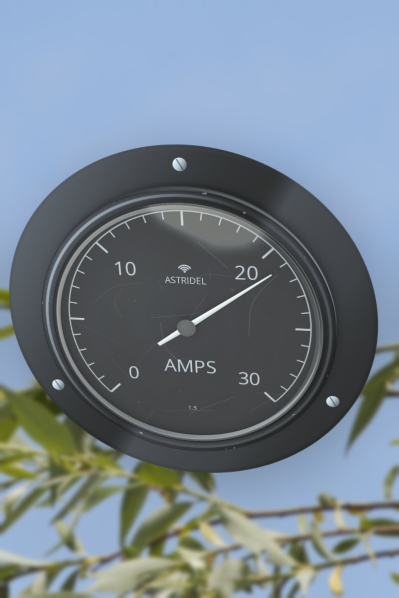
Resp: 21 A
